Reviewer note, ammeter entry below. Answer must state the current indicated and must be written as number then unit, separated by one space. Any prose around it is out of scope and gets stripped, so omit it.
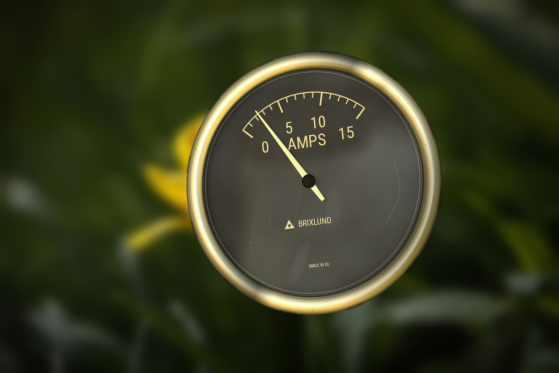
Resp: 2.5 A
